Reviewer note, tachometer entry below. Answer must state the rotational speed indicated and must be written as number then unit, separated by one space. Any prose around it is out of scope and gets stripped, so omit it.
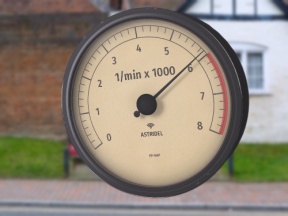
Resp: 5900 rpm
